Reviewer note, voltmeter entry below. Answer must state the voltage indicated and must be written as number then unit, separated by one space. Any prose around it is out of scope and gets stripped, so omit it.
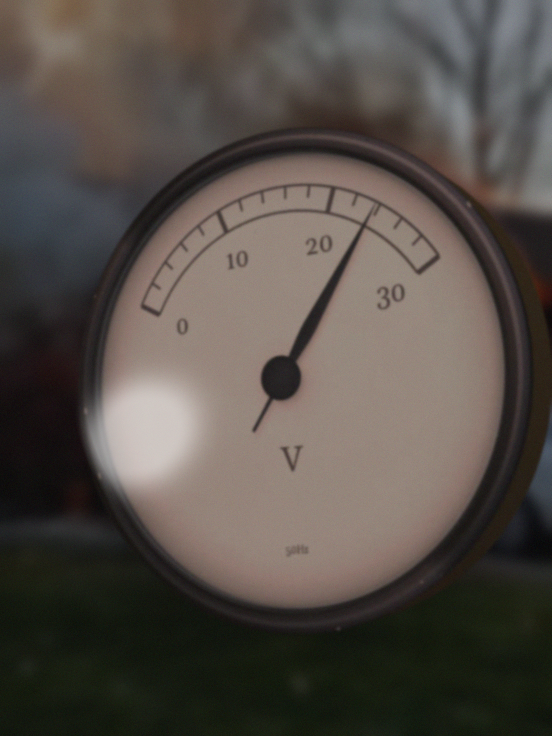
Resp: 24 V
